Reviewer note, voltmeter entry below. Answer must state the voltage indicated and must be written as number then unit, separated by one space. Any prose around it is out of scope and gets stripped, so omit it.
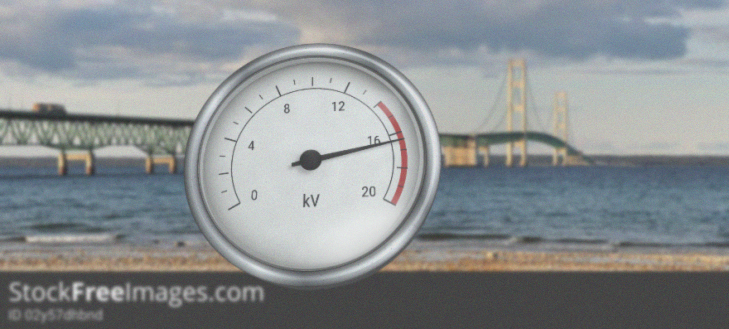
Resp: 16.5 kV
